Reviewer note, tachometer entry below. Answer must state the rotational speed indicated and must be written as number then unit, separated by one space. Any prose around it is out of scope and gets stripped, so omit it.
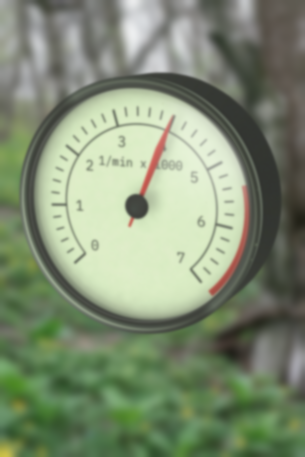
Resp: 4000 rpm
